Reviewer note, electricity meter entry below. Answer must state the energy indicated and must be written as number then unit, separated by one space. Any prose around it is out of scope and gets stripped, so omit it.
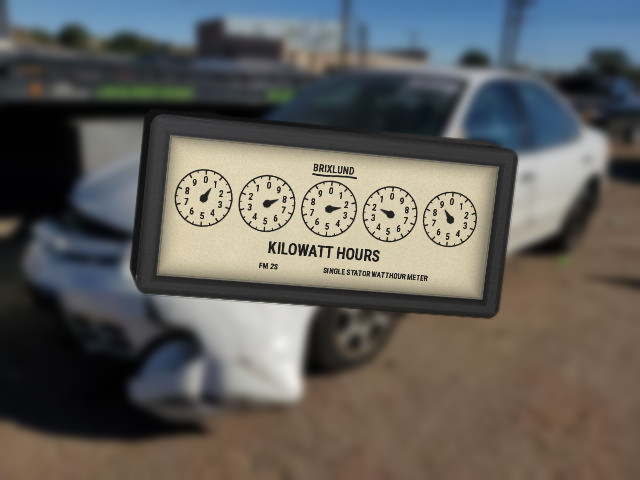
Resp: 8219 kWh
